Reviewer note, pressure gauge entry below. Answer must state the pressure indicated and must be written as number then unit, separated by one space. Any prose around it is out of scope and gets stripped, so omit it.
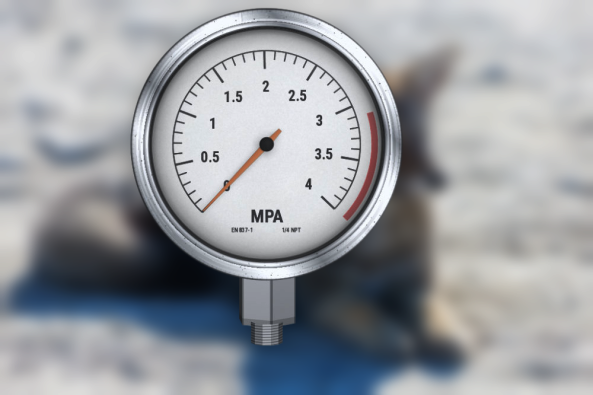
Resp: 0 MPa
